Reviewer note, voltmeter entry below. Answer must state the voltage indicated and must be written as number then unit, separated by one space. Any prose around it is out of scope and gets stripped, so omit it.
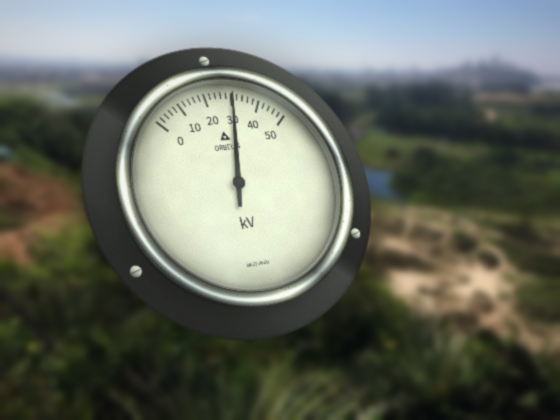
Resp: 30 kV
